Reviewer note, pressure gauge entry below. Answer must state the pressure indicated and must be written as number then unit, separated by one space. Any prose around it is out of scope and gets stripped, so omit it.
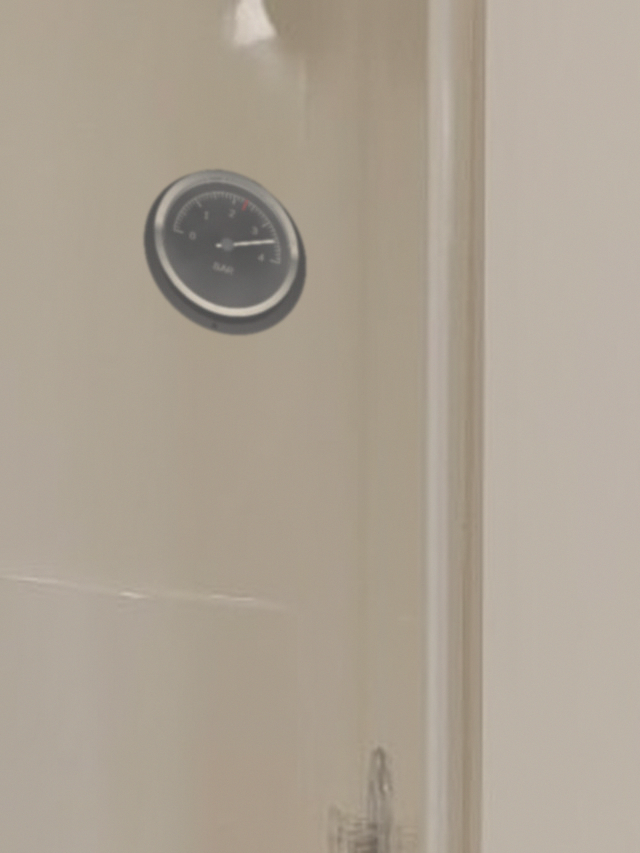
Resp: 3.5 bar
